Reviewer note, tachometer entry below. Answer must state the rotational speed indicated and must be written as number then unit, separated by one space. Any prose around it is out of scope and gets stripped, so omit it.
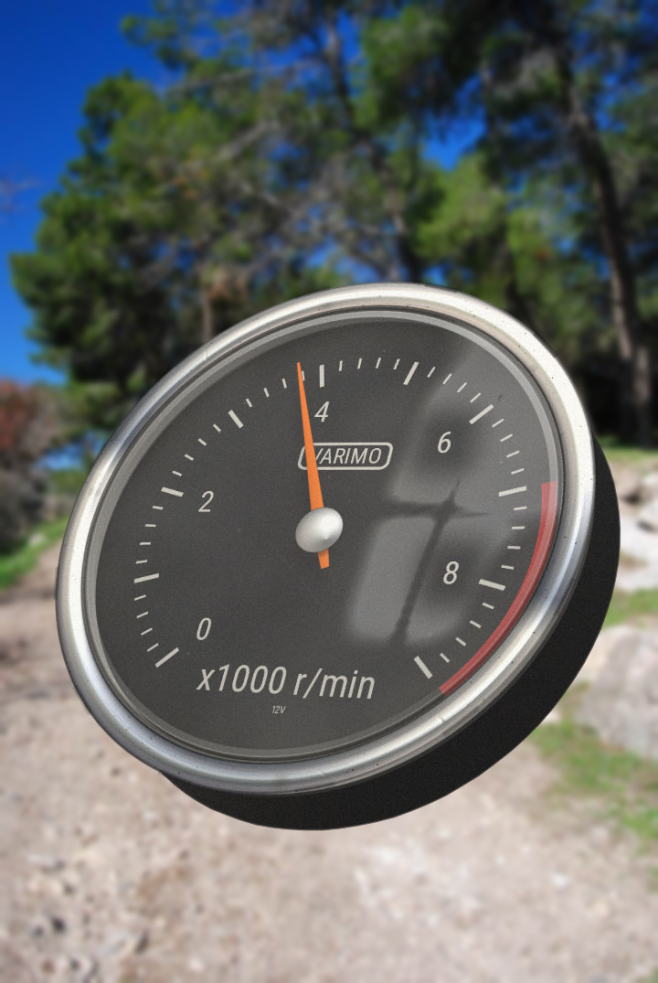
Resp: 3800 rpm
